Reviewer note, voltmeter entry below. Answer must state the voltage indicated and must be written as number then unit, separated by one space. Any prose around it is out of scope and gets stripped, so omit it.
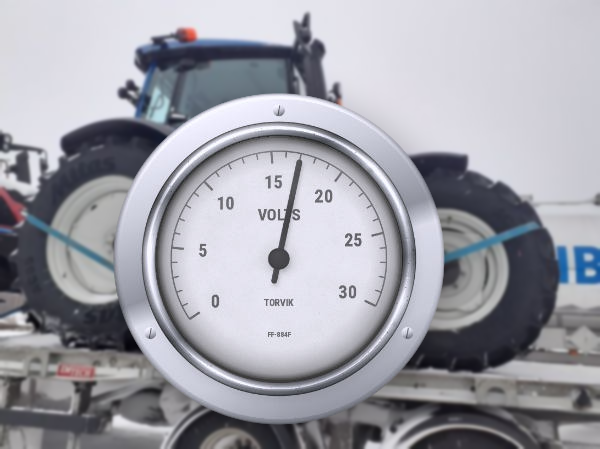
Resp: 17 V
